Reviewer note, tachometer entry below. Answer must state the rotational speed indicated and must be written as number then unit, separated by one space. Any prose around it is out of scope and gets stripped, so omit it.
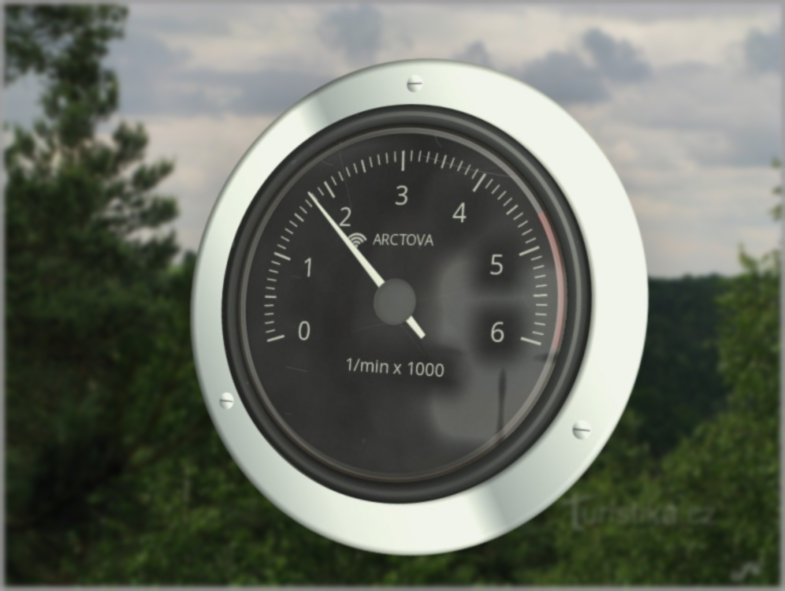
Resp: 1800 rpm
